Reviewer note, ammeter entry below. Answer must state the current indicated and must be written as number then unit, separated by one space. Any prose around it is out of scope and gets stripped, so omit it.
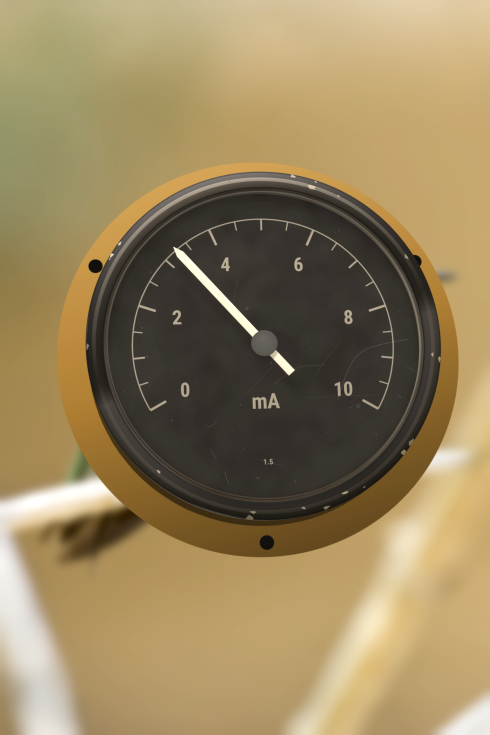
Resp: 3.25 mA
